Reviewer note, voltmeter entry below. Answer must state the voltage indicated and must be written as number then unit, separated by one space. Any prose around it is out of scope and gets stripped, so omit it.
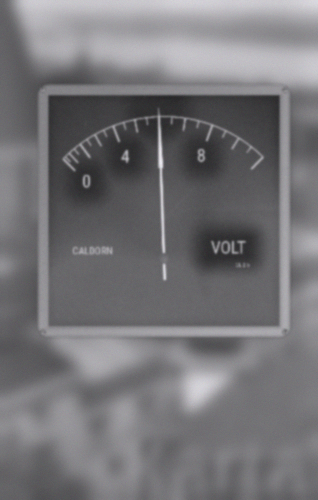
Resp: 6 V
